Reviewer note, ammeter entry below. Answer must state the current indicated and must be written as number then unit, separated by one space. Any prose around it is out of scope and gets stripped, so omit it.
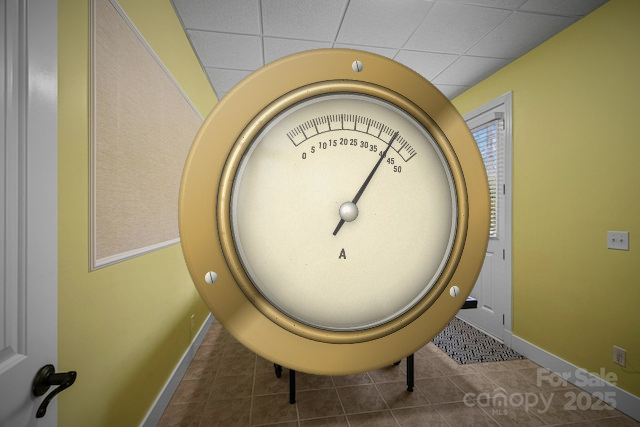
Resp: 40 A
